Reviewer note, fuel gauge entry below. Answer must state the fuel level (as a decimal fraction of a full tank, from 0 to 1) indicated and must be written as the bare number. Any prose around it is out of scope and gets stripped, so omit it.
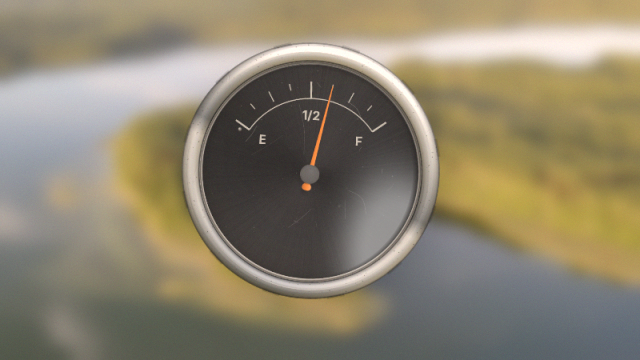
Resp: 0.625
